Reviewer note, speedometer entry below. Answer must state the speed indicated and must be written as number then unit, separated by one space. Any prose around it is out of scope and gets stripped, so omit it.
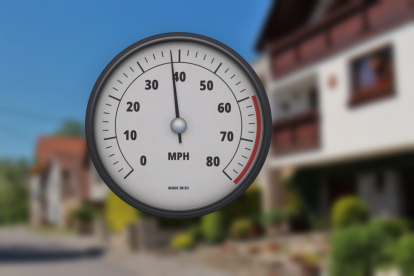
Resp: 38 mph
